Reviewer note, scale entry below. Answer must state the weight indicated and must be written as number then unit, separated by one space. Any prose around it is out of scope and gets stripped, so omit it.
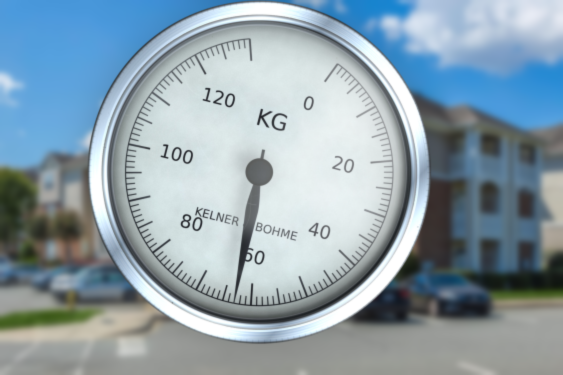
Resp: 63 kg
